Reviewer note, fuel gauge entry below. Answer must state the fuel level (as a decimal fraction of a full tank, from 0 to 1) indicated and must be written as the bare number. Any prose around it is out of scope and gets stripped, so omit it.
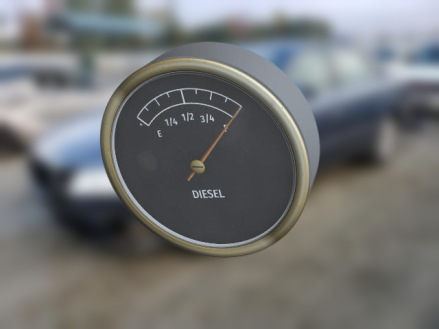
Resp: 1
